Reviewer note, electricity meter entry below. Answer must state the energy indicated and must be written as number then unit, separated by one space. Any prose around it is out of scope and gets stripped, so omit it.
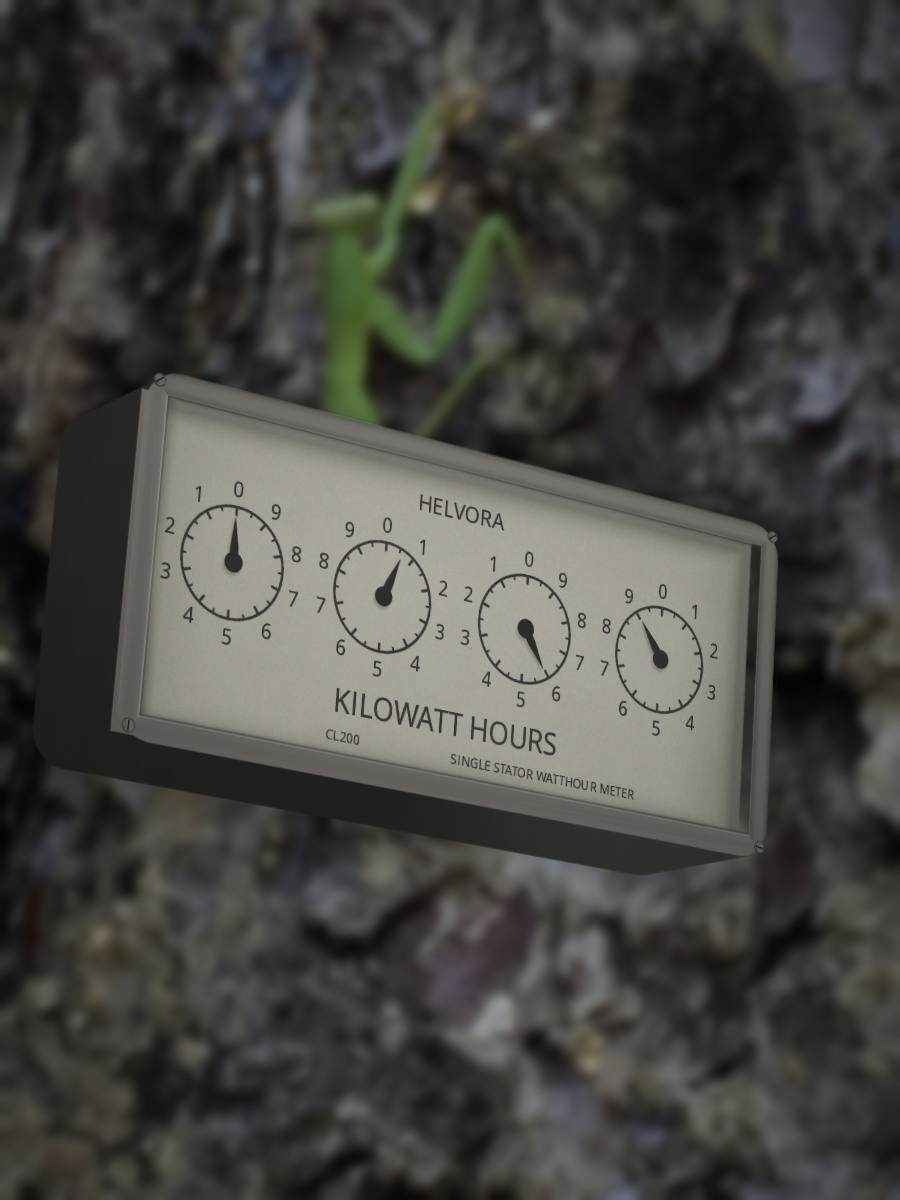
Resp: 59 kWh
